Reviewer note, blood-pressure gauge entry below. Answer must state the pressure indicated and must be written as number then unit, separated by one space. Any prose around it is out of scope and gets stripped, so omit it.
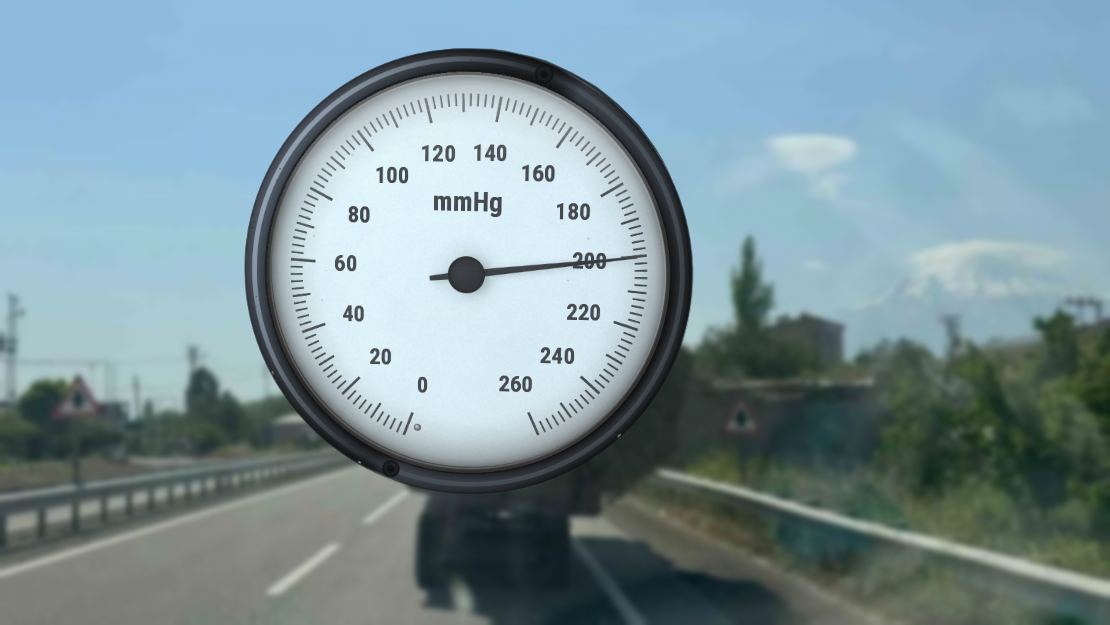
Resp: 200 mmHg
